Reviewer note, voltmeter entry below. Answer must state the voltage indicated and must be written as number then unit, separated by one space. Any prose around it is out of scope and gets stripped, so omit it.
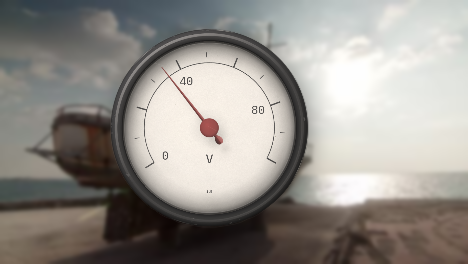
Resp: 35 V
